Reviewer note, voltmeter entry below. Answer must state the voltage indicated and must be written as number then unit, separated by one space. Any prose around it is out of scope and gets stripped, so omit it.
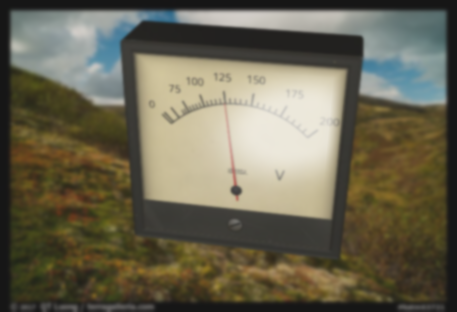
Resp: 125 V
